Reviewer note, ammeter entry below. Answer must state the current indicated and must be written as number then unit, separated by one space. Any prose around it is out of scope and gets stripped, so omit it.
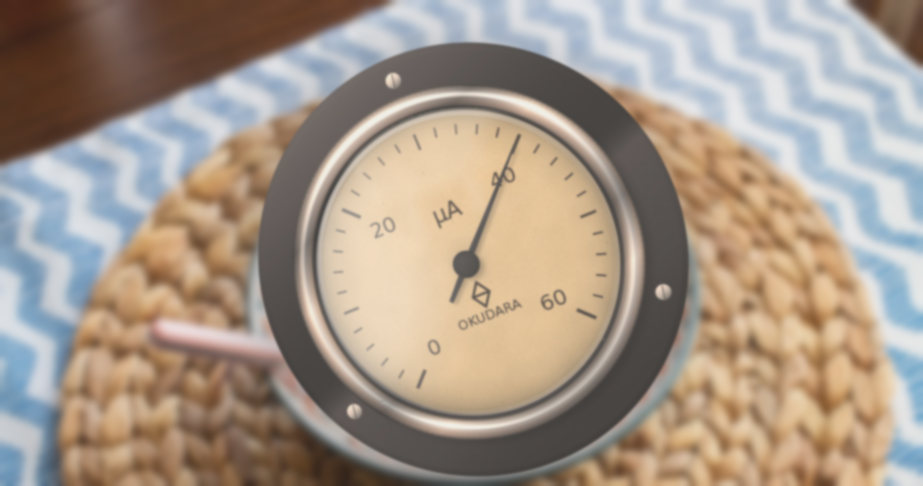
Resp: 40 µA
